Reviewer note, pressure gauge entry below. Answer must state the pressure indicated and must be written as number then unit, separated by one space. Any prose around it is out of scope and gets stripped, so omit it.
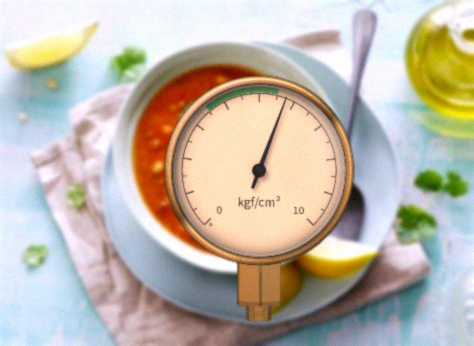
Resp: 5.75 kg/cm²
